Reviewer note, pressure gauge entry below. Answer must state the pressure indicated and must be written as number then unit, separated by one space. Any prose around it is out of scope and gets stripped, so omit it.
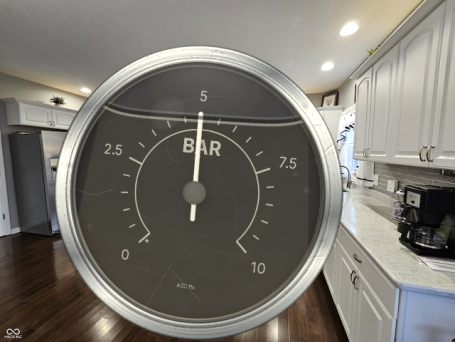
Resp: 5 bar
